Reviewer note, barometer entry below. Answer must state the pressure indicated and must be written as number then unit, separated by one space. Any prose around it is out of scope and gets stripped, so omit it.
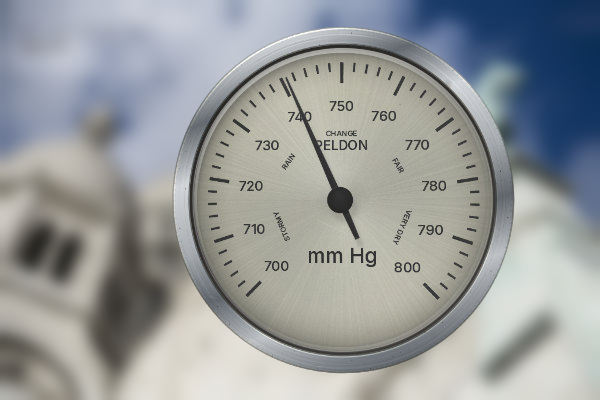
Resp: 741 mmHg
